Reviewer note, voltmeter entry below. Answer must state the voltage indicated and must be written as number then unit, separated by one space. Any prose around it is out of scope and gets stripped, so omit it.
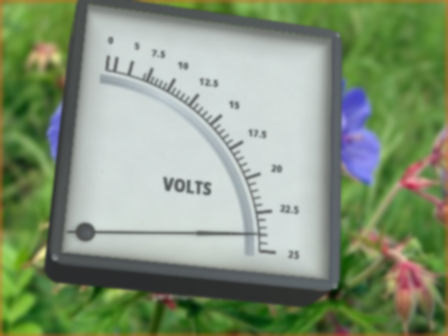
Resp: 24 V
